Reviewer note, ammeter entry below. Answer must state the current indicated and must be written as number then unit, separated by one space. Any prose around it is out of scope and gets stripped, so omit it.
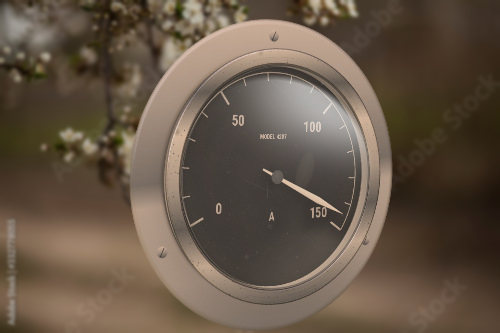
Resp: 145 A
